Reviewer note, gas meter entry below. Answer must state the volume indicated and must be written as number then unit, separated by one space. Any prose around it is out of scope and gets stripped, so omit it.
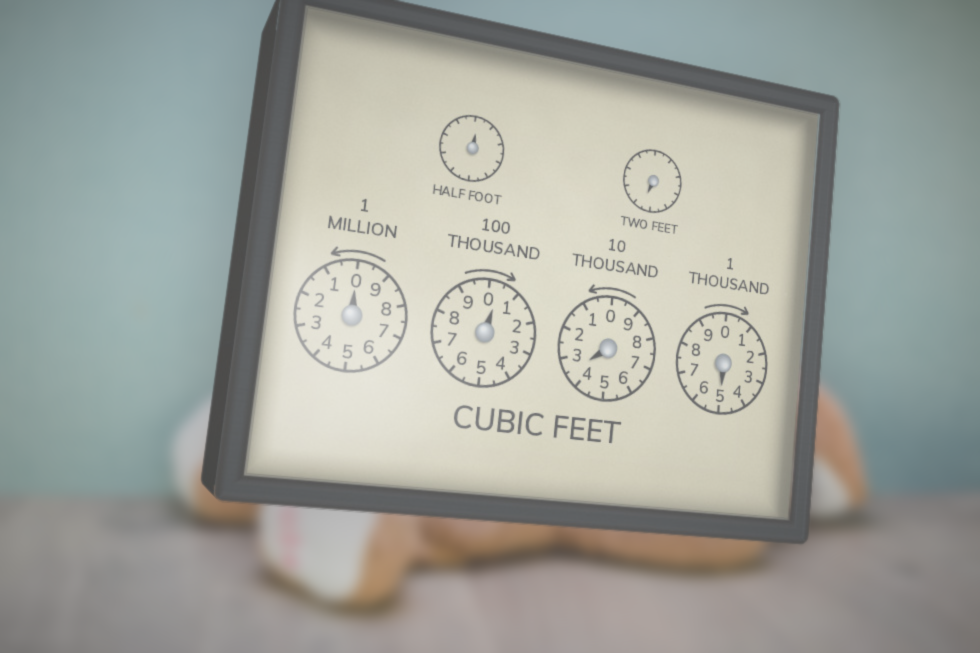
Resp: 3500 ft³
